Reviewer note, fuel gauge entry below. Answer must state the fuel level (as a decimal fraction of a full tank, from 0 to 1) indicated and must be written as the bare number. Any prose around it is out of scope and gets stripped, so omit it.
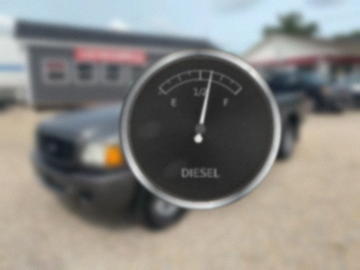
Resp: 0.625
